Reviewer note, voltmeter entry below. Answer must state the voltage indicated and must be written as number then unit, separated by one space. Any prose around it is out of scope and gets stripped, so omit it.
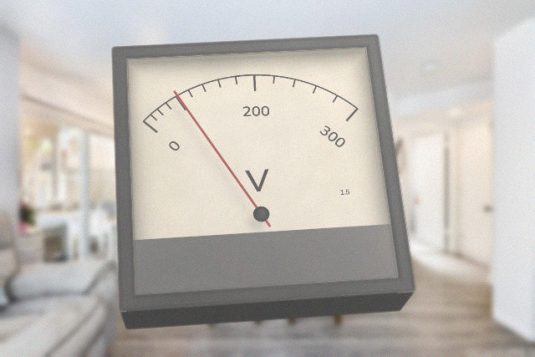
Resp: 100 V
